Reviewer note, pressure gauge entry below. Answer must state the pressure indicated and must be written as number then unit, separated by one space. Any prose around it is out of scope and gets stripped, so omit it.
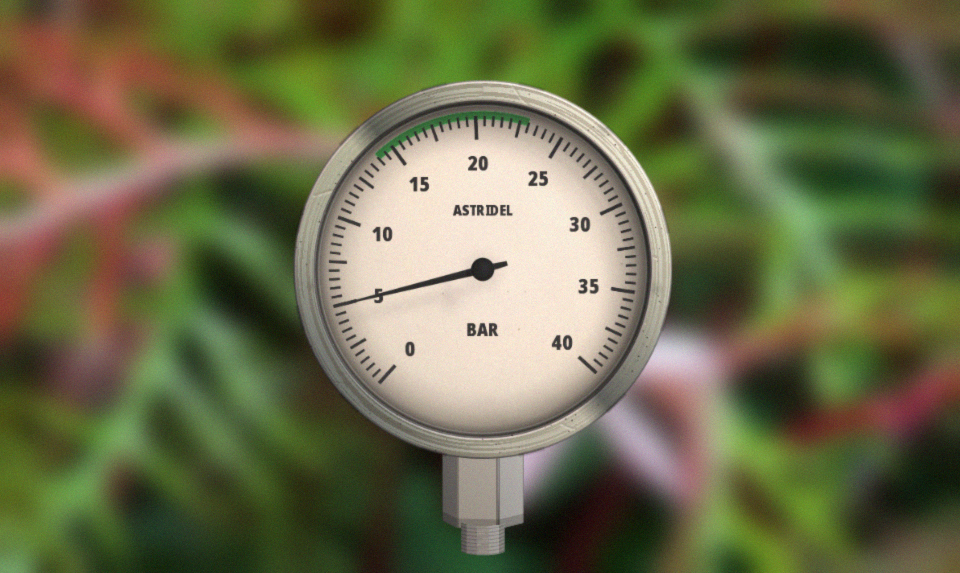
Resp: 5 bar
